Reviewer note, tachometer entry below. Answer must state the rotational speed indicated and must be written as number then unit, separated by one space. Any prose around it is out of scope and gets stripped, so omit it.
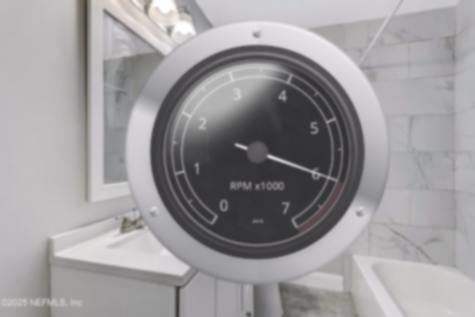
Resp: 6000 rpm
